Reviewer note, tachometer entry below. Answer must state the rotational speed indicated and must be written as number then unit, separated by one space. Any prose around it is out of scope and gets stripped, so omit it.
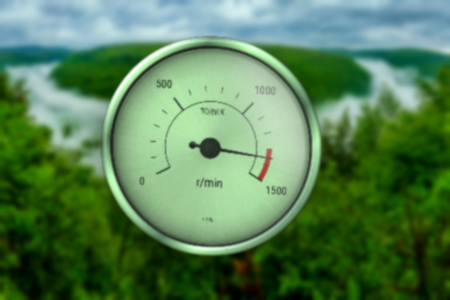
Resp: 1350 rpm
